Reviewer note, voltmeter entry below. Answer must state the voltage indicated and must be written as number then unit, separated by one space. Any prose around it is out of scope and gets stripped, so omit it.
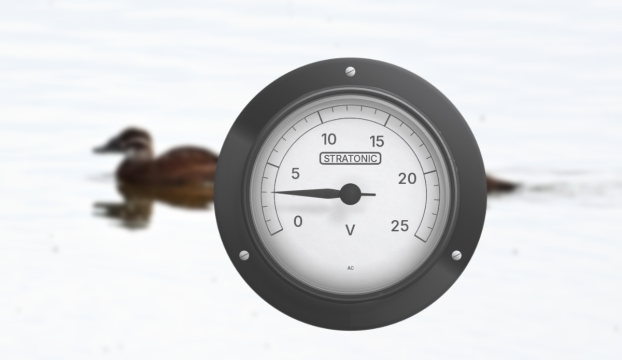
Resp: 3 V
